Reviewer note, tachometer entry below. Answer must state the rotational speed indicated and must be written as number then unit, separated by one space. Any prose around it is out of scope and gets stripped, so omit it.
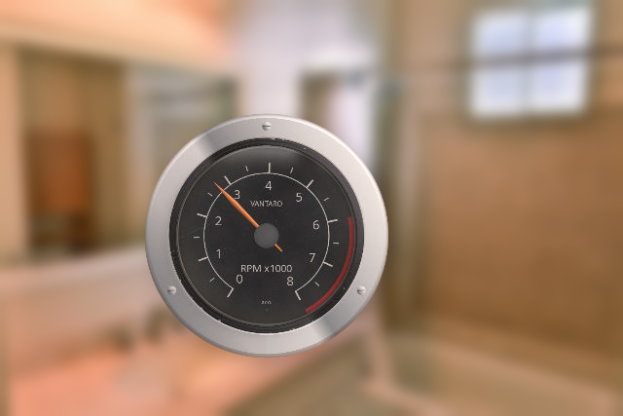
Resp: 2750 rpm
